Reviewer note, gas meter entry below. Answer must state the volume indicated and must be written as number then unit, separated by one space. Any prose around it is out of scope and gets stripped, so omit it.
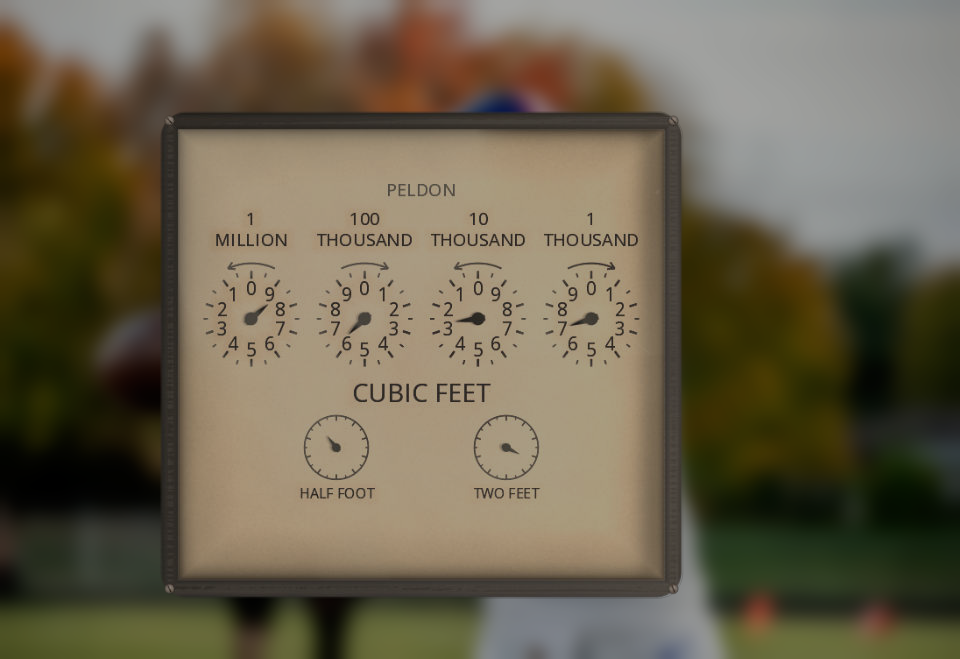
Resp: 862700 ft³
